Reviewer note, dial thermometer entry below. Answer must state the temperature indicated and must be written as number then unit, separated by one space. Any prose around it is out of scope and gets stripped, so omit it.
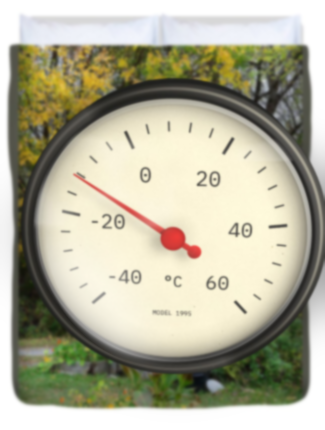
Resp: -12 °C
